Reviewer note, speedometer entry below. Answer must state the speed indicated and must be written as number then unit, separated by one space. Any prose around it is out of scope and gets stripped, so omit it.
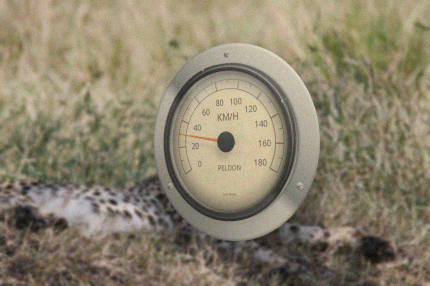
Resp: 30 km/h
